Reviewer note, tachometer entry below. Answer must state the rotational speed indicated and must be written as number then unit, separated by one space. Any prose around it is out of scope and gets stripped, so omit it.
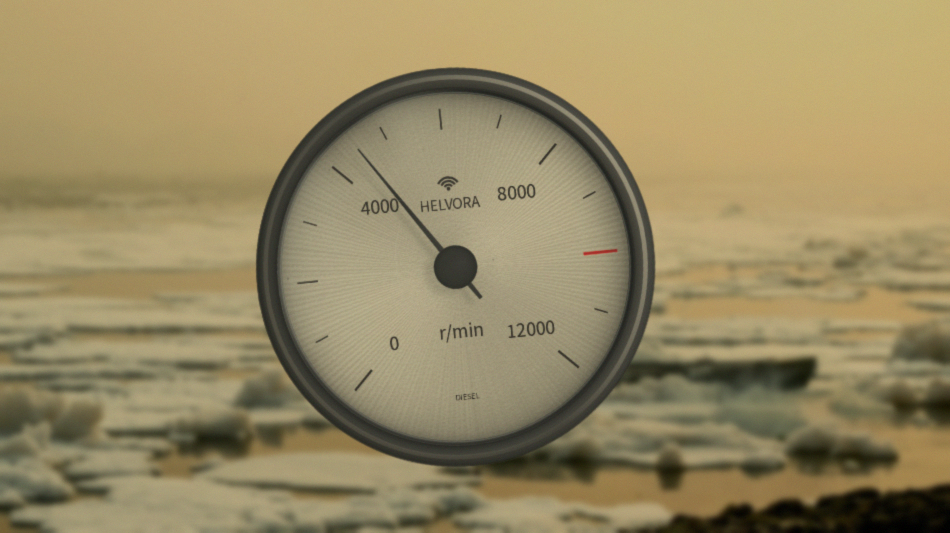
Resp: 4500 rpm
